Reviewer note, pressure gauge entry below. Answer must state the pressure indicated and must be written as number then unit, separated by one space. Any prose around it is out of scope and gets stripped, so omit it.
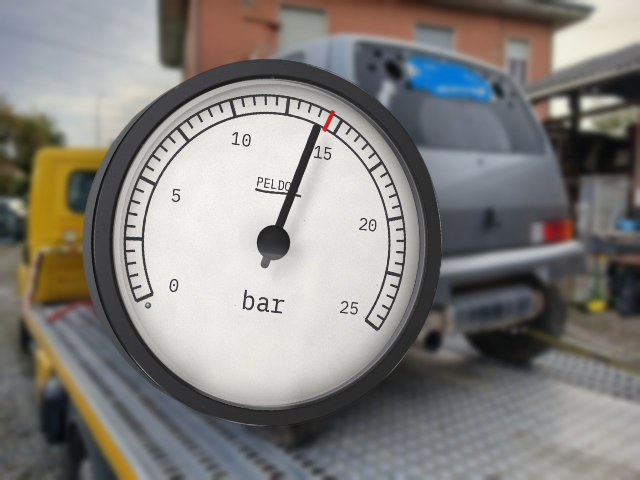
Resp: 14 bar
